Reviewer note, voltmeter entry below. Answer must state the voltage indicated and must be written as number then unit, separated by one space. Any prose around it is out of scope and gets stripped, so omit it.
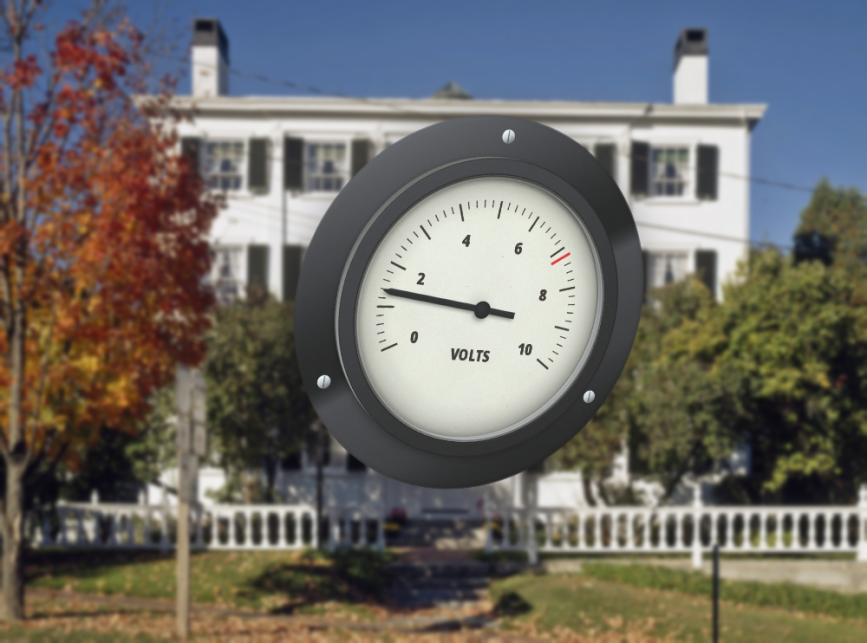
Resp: 1.4 V
